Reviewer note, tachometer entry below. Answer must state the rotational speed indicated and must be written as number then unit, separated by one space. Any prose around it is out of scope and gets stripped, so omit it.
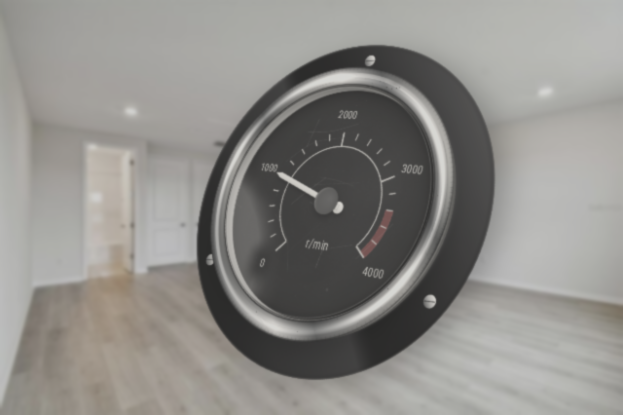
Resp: 1000 rpm
